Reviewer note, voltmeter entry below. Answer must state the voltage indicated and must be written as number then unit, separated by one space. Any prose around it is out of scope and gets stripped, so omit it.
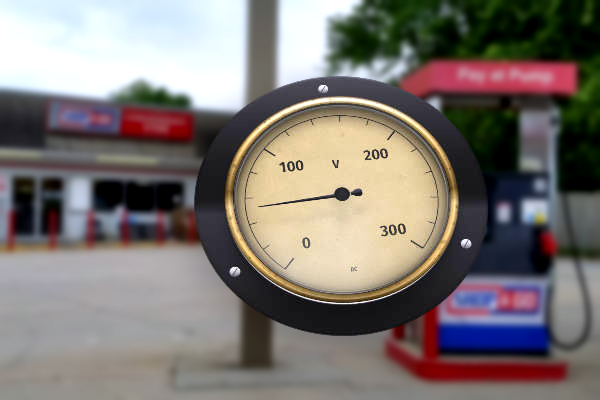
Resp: 50 V
